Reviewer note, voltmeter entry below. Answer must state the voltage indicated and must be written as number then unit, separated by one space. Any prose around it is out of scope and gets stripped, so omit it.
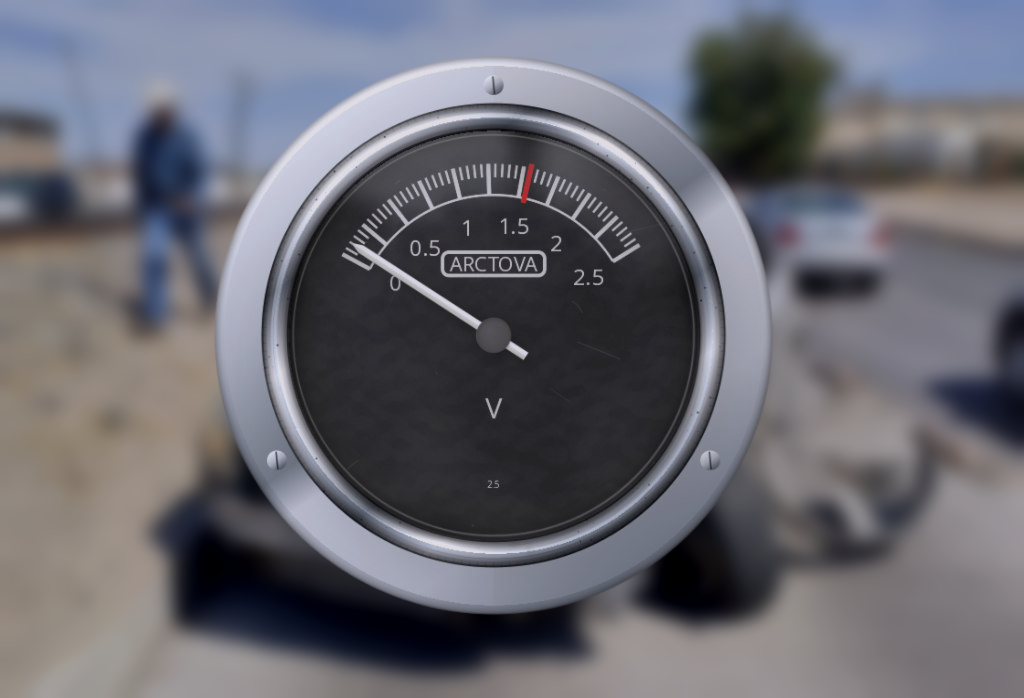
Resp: 0.1 V
